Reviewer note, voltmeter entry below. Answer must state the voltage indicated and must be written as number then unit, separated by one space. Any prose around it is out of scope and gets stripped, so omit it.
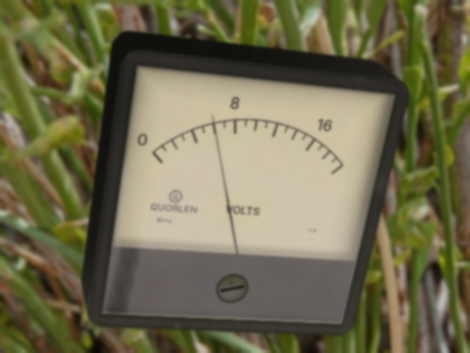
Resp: 6 V
